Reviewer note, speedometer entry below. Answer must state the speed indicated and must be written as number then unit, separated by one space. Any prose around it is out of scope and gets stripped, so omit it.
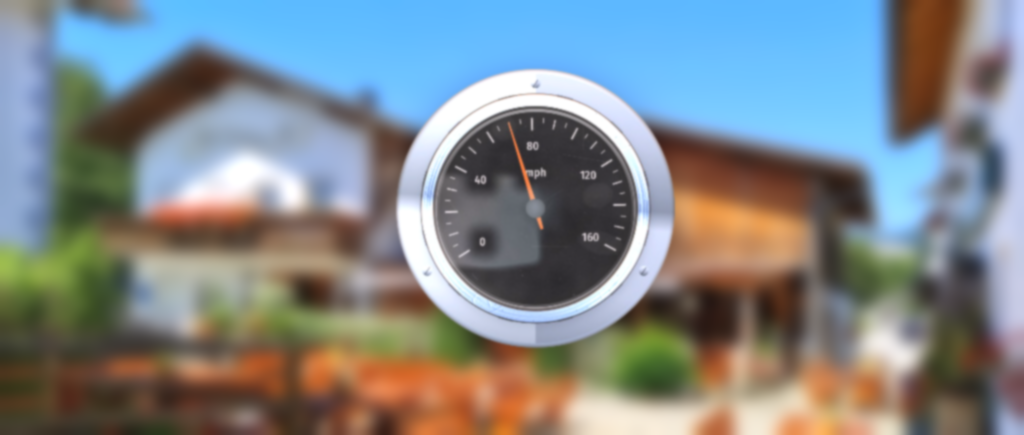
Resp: 70 mph
